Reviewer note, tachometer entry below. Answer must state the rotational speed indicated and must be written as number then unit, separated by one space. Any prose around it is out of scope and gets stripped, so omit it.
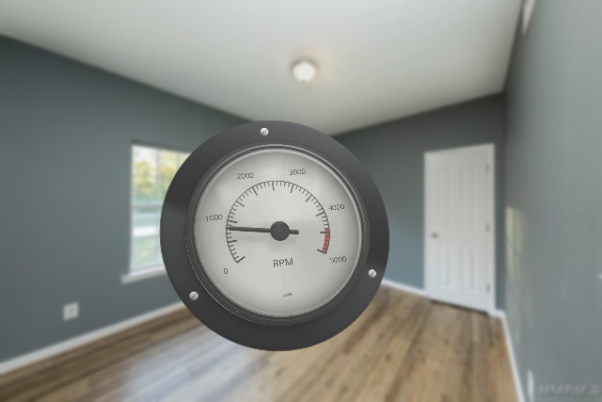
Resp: 800 rpm
